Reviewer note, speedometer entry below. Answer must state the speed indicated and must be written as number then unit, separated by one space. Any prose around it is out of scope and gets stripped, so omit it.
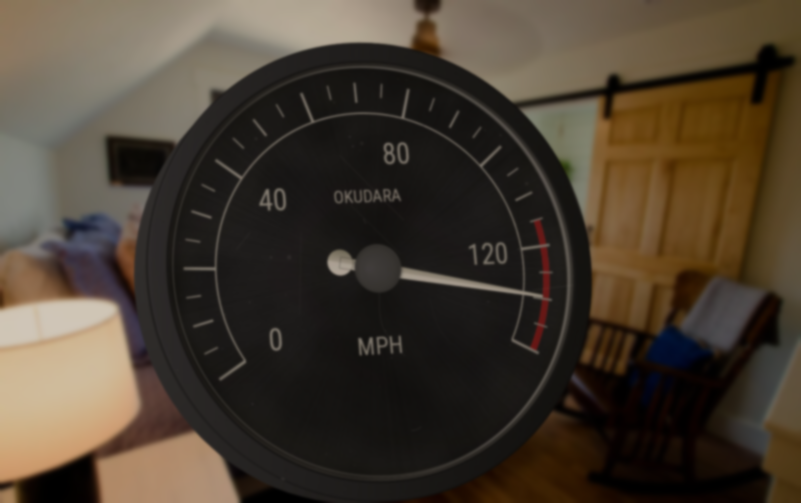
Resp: 130 mph
